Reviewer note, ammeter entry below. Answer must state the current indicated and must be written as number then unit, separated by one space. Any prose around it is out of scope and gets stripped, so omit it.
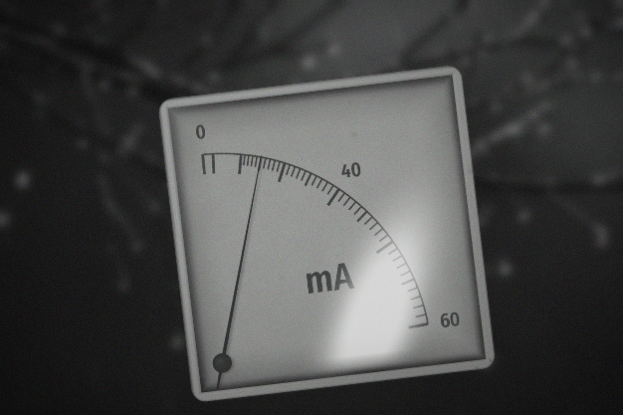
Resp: 25 mA
